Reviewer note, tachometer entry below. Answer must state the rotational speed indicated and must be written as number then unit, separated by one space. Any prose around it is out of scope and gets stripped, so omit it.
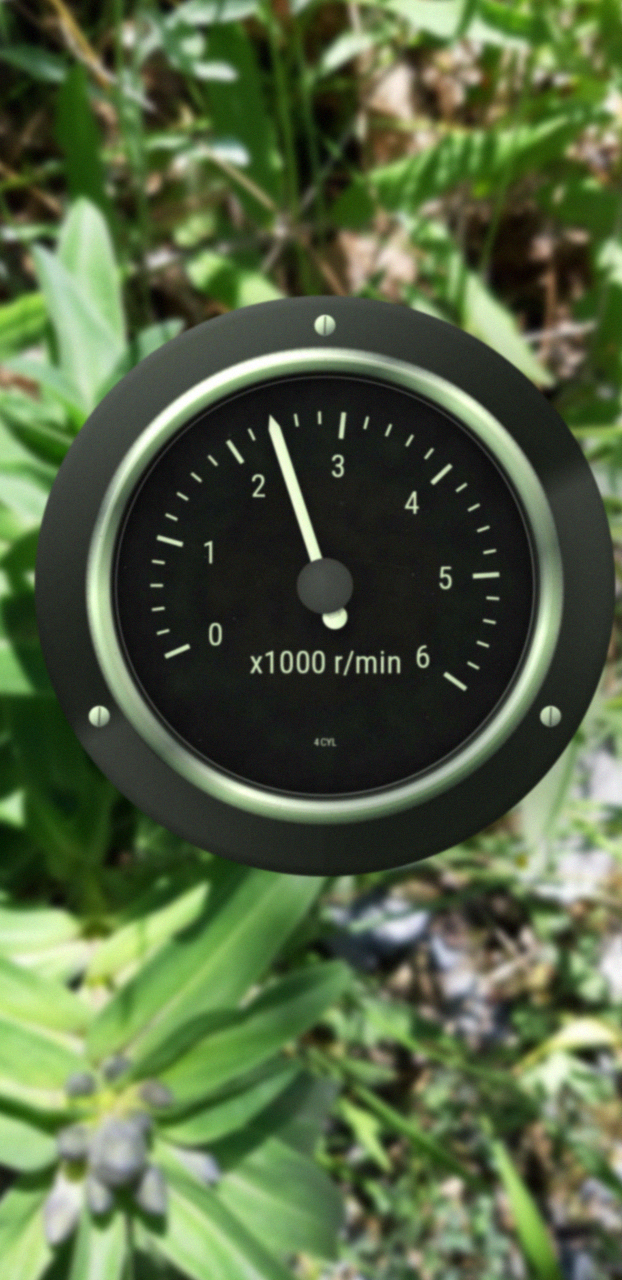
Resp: 2400 rpm
